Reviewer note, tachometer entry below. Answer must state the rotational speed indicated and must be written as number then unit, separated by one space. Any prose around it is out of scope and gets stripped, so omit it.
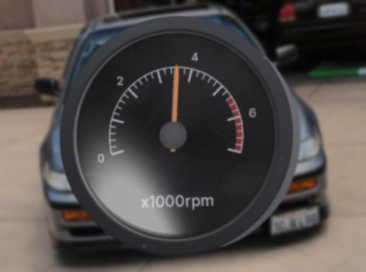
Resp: 3600 rpm
